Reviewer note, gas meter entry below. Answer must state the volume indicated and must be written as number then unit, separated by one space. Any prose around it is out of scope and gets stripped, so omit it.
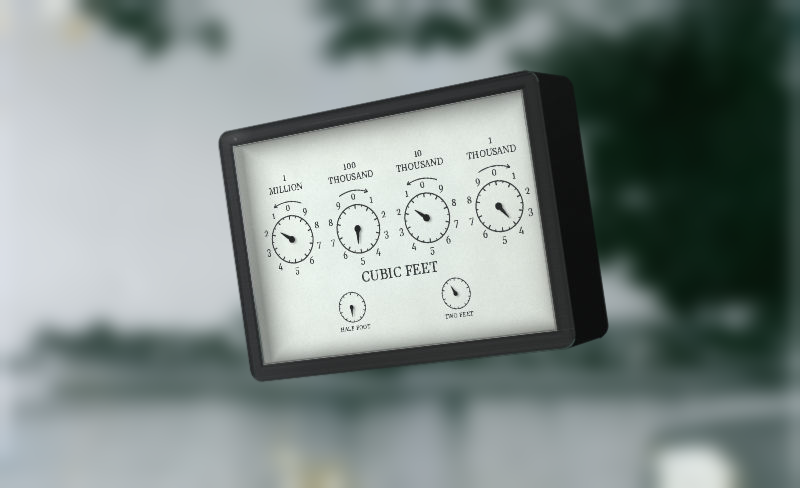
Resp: 151400 ft³
